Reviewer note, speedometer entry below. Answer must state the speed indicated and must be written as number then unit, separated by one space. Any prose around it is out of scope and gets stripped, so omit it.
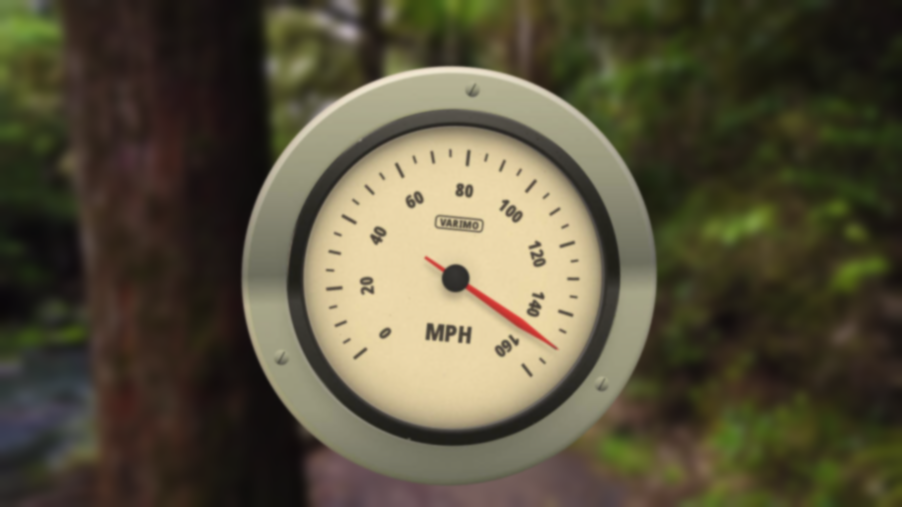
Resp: 150 mph
